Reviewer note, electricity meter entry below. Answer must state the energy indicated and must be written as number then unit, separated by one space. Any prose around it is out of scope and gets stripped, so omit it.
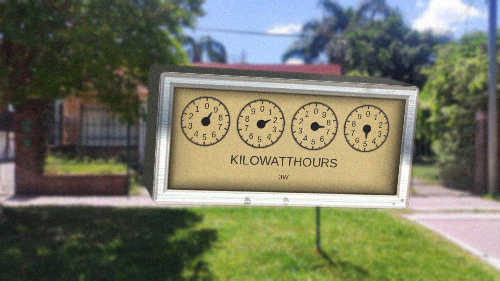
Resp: 9175 kWh
